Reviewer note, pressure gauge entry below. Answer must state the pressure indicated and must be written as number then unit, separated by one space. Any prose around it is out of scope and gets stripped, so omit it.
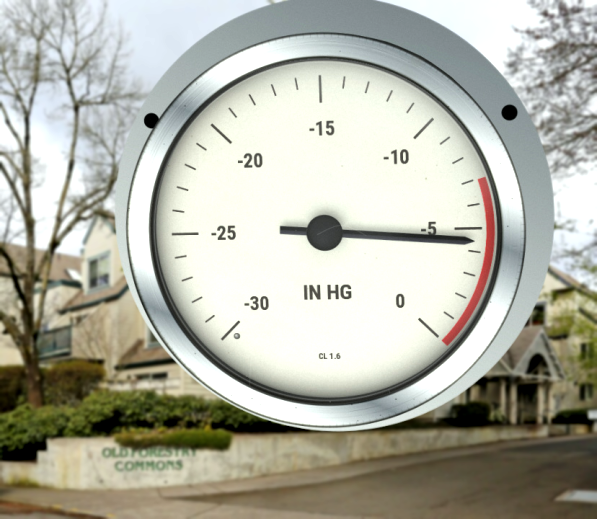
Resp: -4.5 inHg
